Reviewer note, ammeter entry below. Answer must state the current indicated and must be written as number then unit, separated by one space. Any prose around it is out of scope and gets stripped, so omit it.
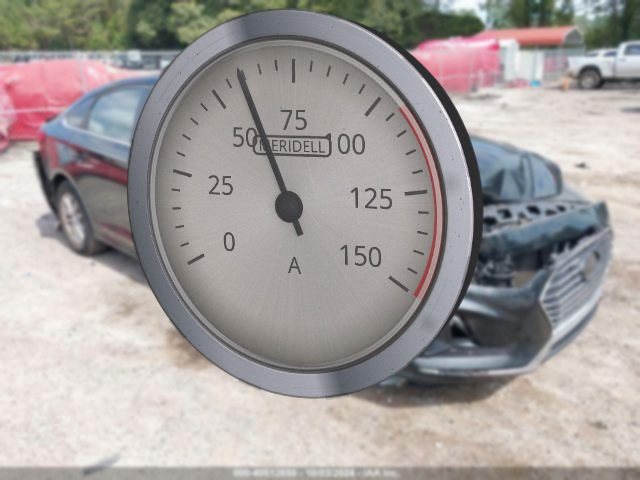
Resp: 60 A
